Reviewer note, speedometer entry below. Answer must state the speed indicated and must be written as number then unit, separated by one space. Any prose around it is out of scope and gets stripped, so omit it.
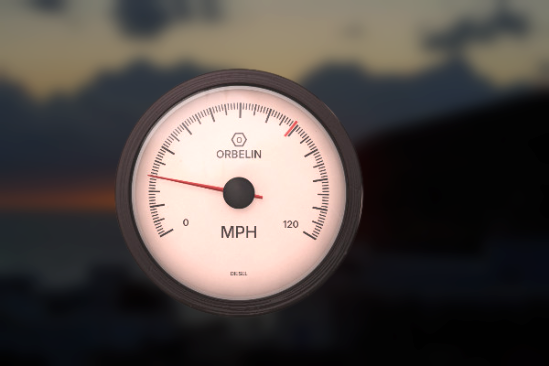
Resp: 20 mph
